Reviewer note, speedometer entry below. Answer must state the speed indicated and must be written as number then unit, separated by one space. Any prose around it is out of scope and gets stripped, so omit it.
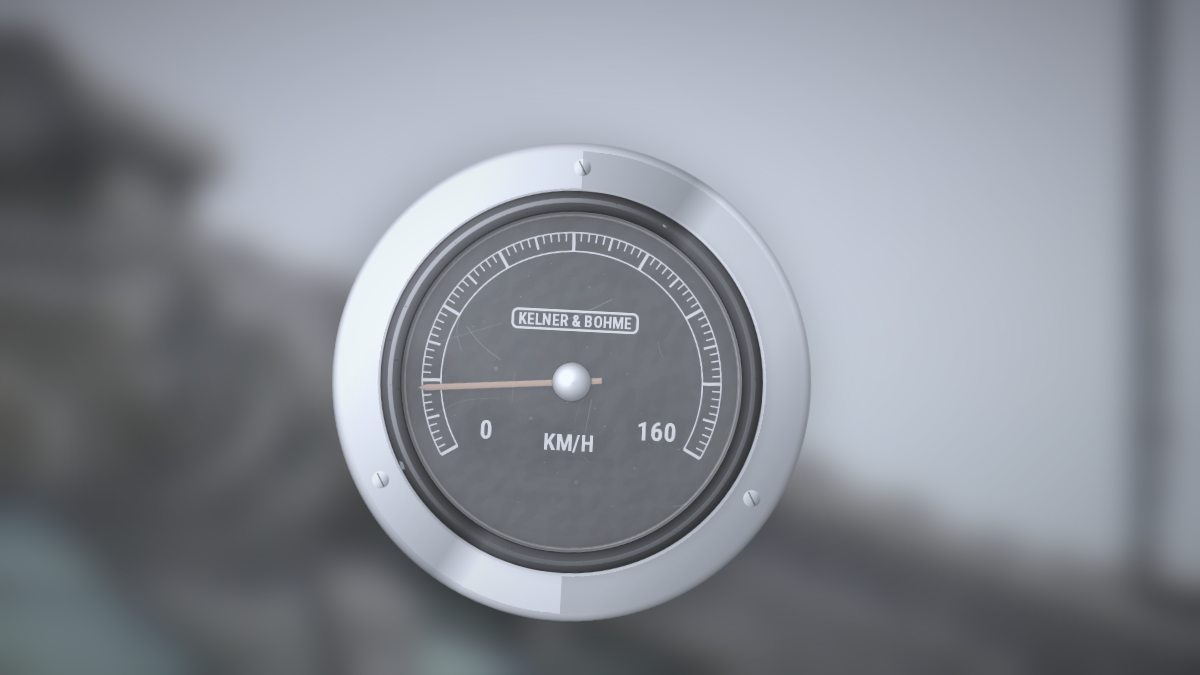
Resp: 18 km/h
